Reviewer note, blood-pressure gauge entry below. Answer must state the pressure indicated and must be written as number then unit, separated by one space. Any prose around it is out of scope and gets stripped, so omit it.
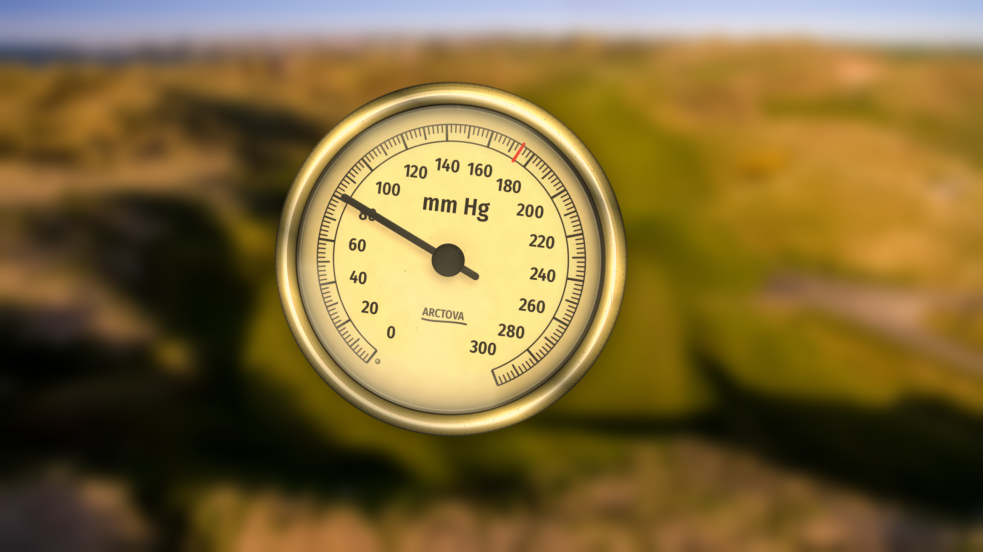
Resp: 82 mmHg
